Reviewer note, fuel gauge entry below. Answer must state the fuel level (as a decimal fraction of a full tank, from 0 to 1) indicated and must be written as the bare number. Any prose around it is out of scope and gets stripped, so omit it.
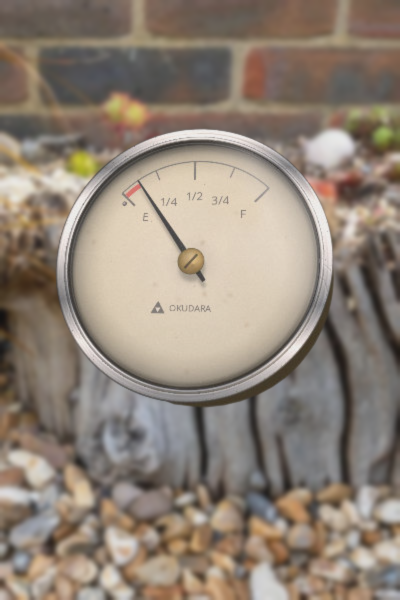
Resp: 0.125
